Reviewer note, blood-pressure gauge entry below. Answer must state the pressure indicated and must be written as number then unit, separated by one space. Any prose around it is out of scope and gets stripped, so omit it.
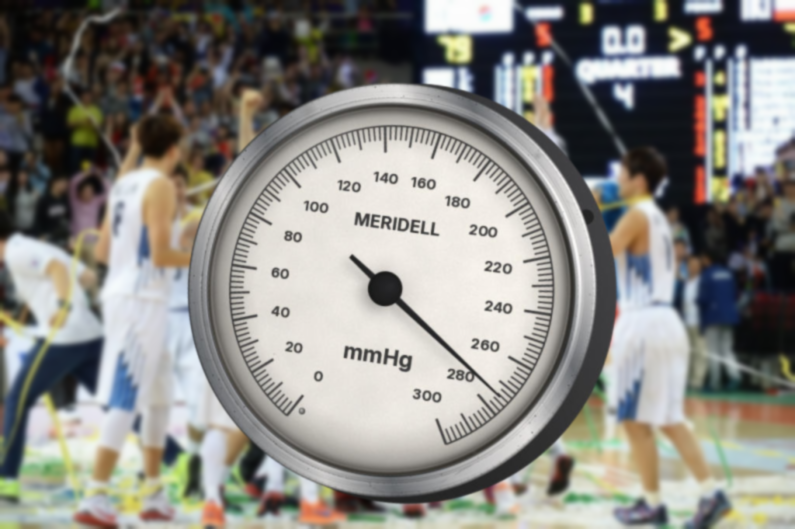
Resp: 274 mmHg
